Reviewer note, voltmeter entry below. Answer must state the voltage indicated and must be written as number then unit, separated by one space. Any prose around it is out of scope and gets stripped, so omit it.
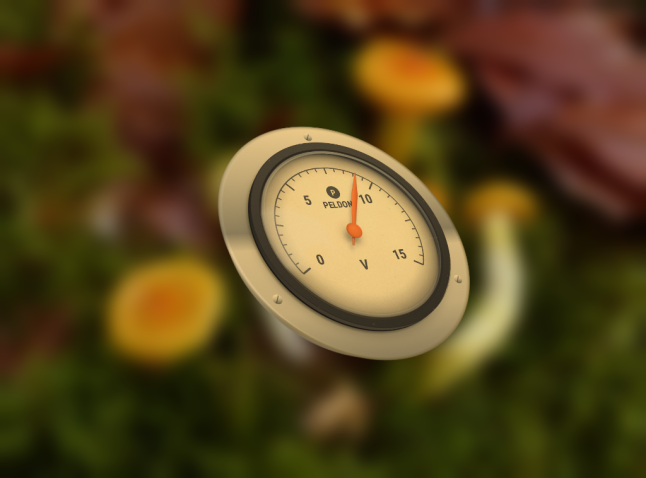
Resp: 9 V
